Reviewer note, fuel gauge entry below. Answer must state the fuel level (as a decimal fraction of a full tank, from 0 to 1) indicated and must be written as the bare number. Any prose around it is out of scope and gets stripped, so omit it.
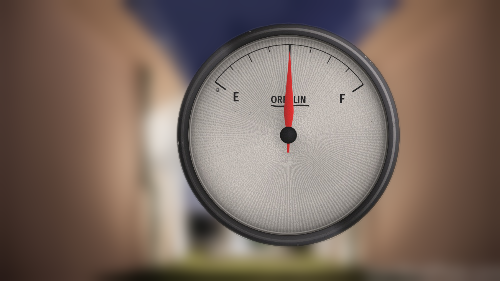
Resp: 0.5
